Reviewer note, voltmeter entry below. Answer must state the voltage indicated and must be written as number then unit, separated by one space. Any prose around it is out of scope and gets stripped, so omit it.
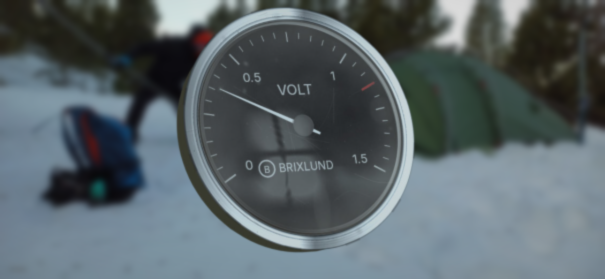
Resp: 0.35 V
